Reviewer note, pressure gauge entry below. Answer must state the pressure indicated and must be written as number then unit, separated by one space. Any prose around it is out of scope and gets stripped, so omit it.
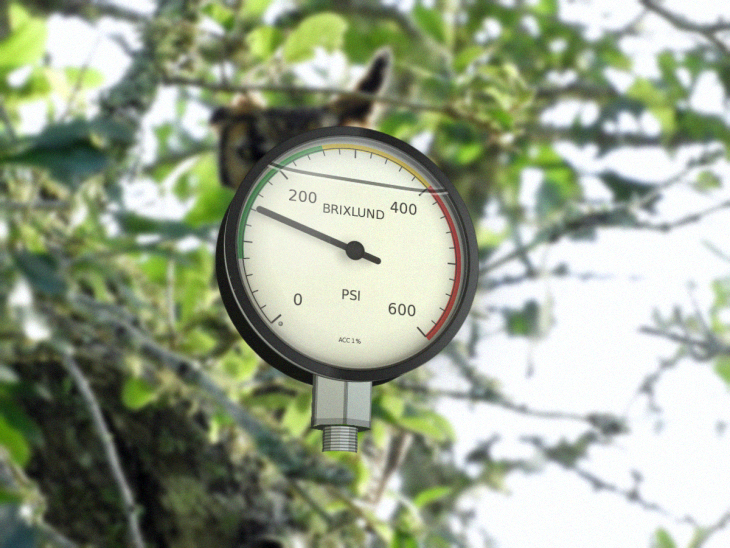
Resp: 140 psi
